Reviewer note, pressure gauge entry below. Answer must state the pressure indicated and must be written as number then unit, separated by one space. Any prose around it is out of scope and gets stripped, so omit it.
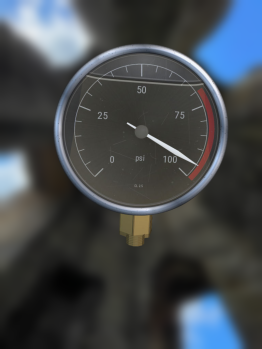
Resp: 95 psi
